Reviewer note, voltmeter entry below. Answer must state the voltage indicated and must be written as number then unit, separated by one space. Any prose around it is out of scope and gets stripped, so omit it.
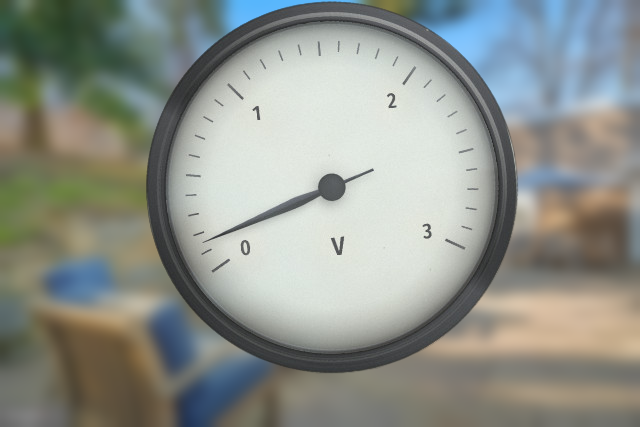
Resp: 0.15 V
